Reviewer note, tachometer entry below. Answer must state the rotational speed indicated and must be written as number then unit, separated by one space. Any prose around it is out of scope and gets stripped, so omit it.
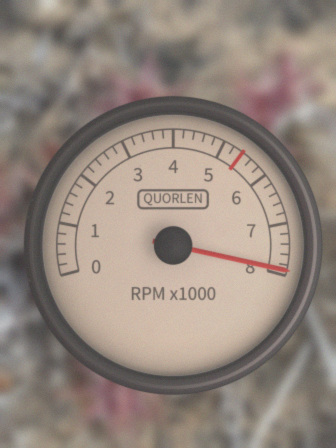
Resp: 7900 rpm
